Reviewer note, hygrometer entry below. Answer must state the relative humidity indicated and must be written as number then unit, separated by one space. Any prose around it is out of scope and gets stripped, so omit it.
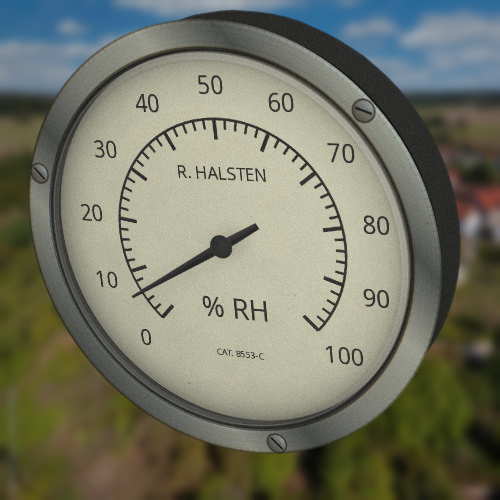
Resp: 6 %
